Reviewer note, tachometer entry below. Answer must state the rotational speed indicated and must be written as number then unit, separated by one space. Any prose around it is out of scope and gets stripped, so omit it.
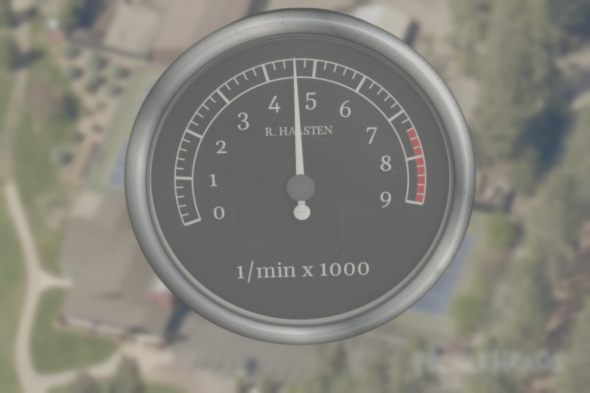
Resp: 4600 rpm
